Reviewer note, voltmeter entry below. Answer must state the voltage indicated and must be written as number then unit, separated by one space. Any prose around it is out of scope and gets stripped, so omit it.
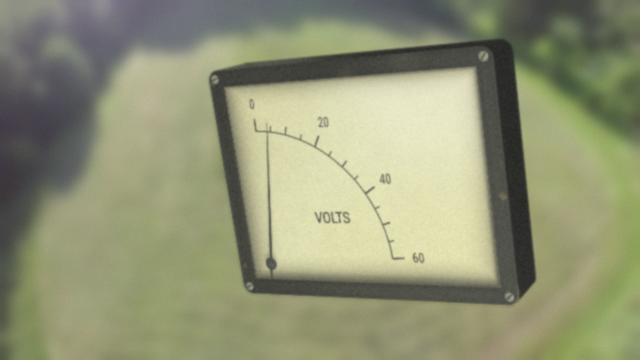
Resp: 5 V
